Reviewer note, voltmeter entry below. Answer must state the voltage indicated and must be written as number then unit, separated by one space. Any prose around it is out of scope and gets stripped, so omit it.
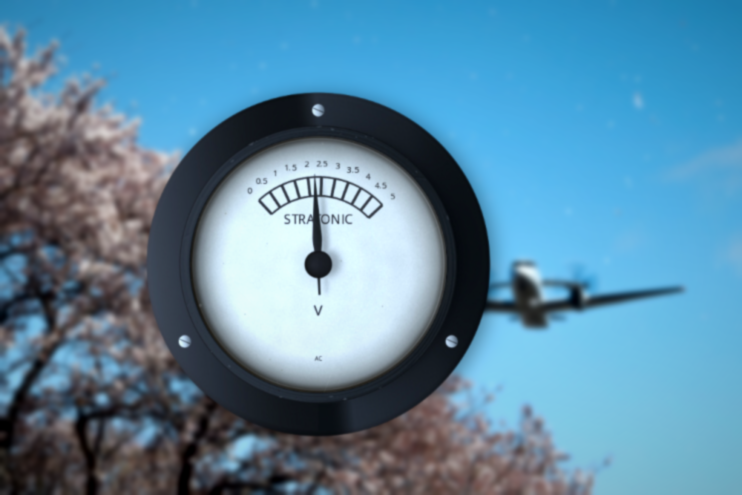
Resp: 2.25 V
